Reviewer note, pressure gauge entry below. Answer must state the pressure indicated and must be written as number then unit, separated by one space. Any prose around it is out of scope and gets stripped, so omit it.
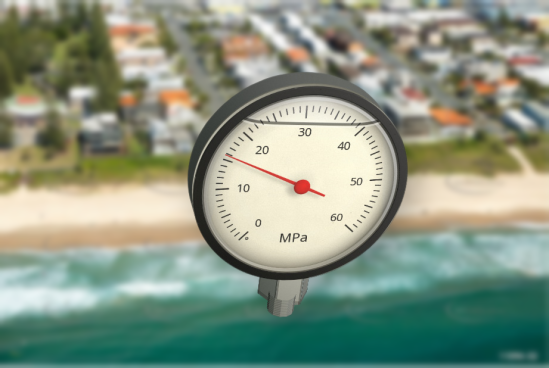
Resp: 16 MPa
